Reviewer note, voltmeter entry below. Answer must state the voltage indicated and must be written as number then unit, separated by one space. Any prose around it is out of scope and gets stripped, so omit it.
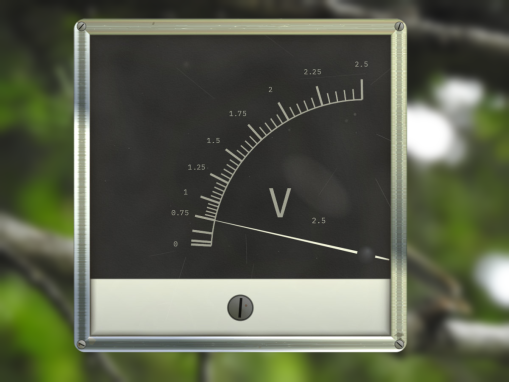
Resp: 0.75 V
